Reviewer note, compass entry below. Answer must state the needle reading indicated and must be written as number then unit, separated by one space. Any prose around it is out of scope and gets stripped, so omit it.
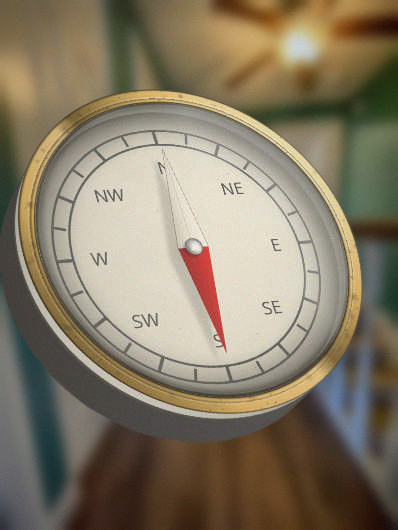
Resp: 180 °
